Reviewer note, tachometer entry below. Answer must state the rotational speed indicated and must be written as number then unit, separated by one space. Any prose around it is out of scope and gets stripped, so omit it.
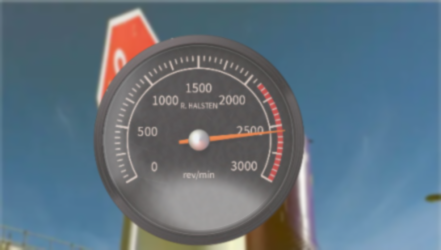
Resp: 2550 rpm
